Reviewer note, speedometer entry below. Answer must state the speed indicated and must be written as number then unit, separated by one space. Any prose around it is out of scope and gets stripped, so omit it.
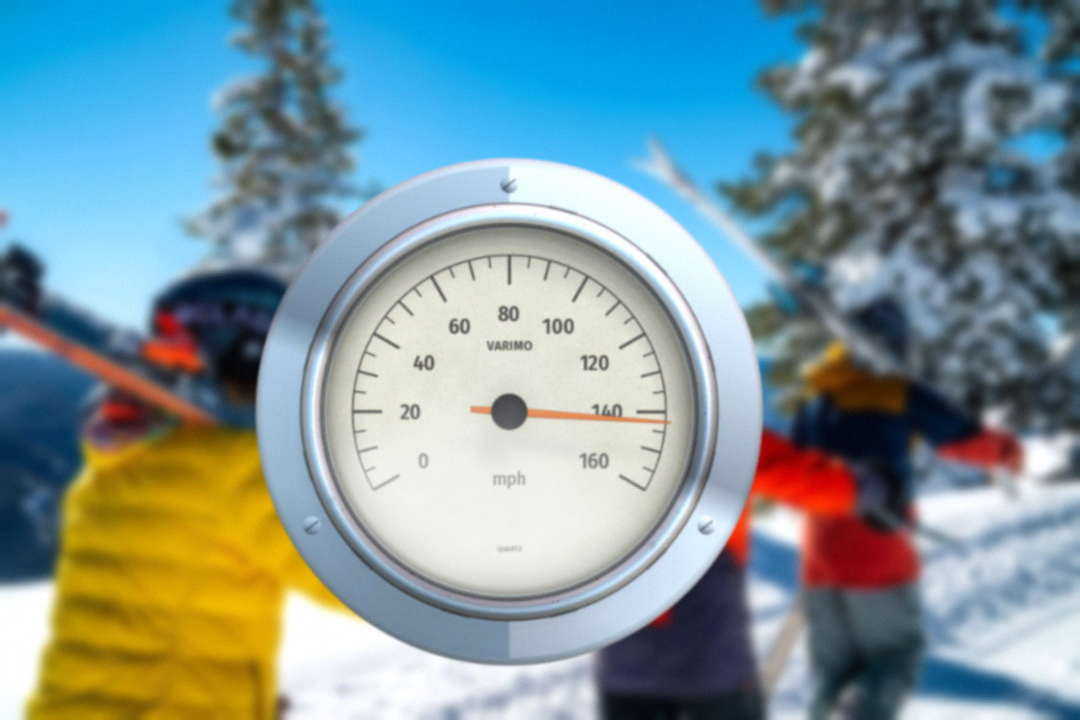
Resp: 142.5 mph
